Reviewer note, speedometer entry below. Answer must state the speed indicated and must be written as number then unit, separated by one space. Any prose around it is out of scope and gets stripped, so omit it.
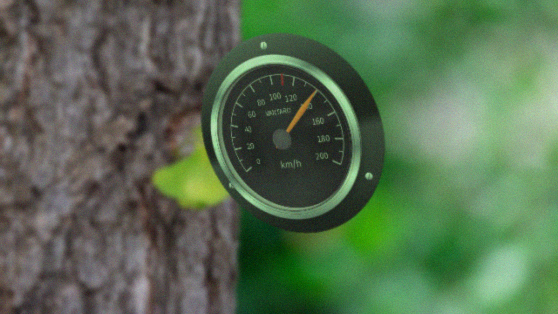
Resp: 140 km/h
